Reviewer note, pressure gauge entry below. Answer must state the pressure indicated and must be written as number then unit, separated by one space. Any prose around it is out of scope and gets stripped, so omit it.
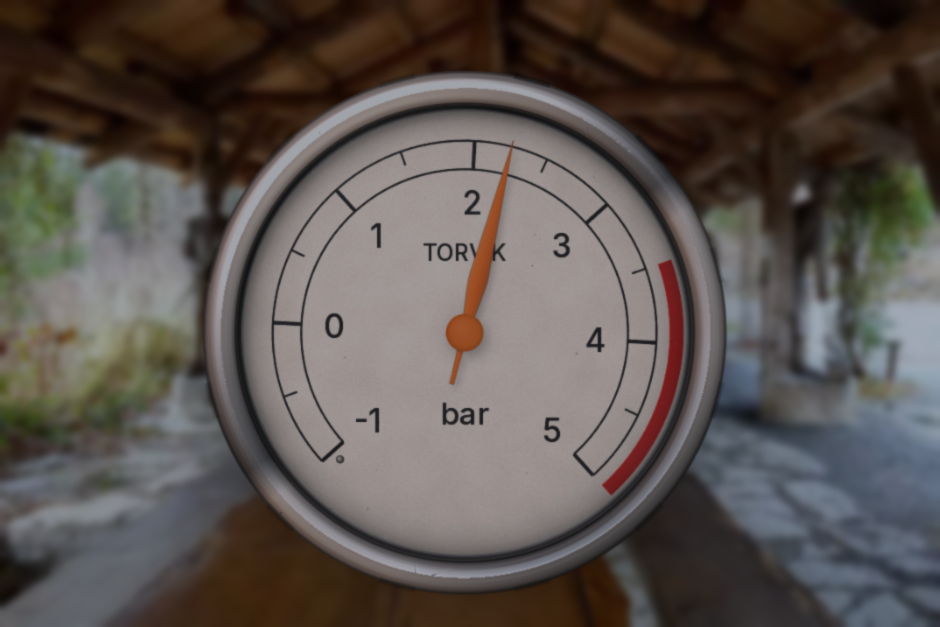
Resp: 2.25 bar
